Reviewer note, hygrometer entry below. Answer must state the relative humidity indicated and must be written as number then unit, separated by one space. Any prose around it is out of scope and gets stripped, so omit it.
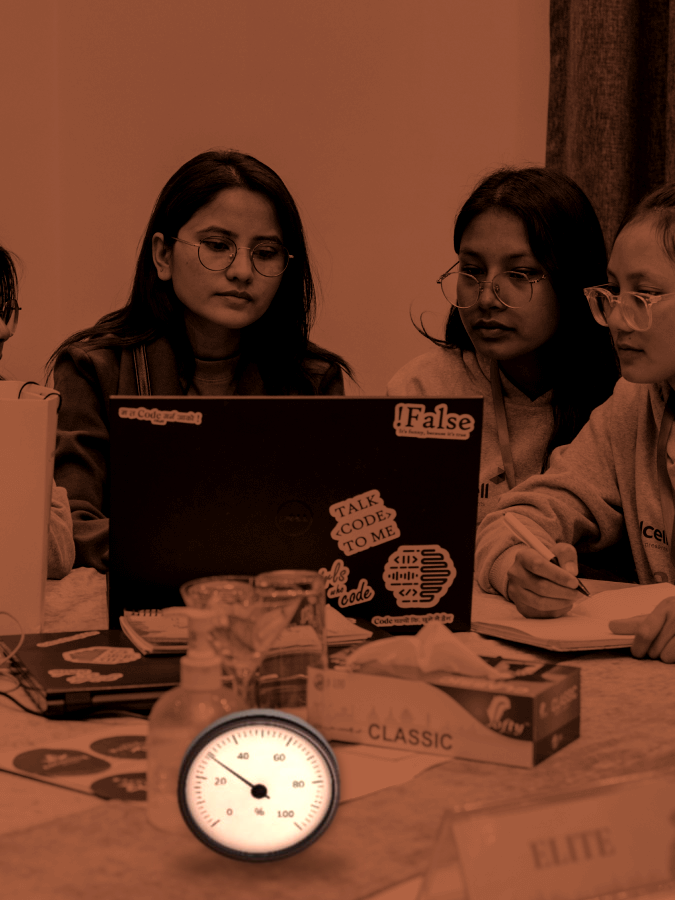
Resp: 30 %
